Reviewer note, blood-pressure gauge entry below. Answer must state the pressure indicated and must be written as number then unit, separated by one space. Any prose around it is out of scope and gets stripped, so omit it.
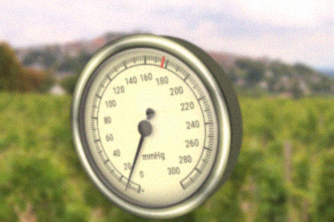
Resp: 10 mmHg
